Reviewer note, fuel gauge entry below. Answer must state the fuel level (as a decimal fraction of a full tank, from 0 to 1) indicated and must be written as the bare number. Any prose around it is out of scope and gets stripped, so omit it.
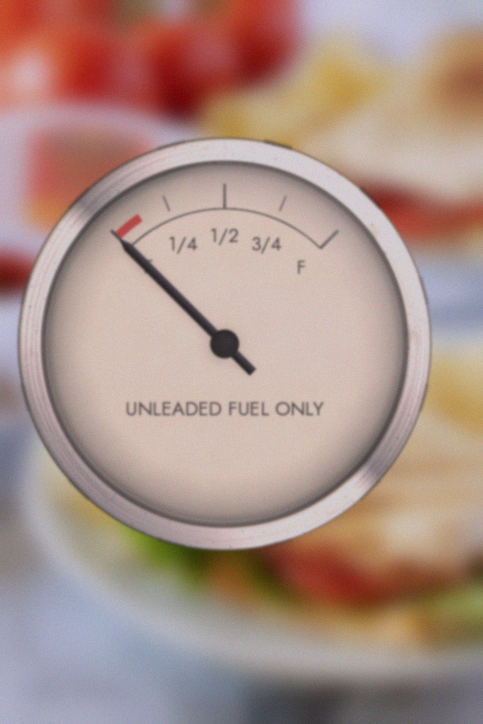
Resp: 0
